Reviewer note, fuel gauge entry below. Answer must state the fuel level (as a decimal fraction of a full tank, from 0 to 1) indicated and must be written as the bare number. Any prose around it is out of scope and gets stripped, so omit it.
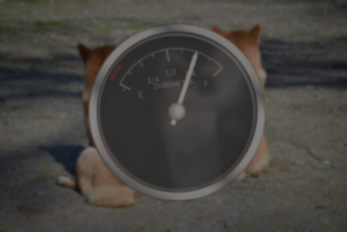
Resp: 0.75
